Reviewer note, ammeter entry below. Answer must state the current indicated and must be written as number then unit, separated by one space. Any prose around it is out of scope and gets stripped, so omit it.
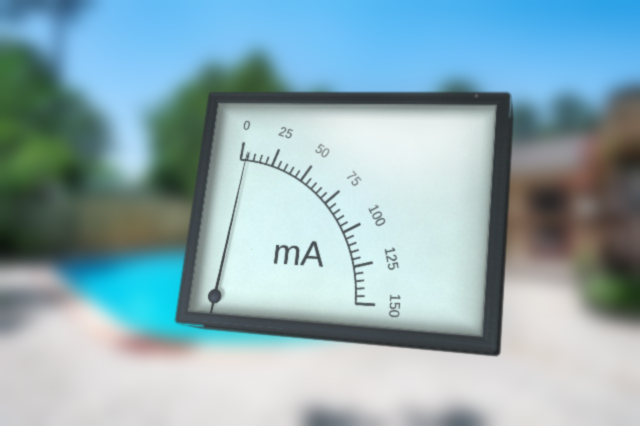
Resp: 5 mA
